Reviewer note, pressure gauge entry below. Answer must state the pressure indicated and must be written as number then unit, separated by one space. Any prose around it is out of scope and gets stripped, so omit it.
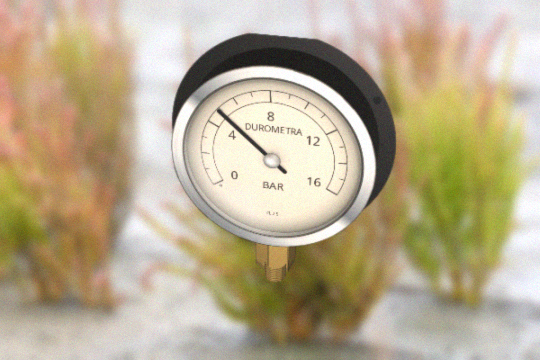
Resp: 5 bar
